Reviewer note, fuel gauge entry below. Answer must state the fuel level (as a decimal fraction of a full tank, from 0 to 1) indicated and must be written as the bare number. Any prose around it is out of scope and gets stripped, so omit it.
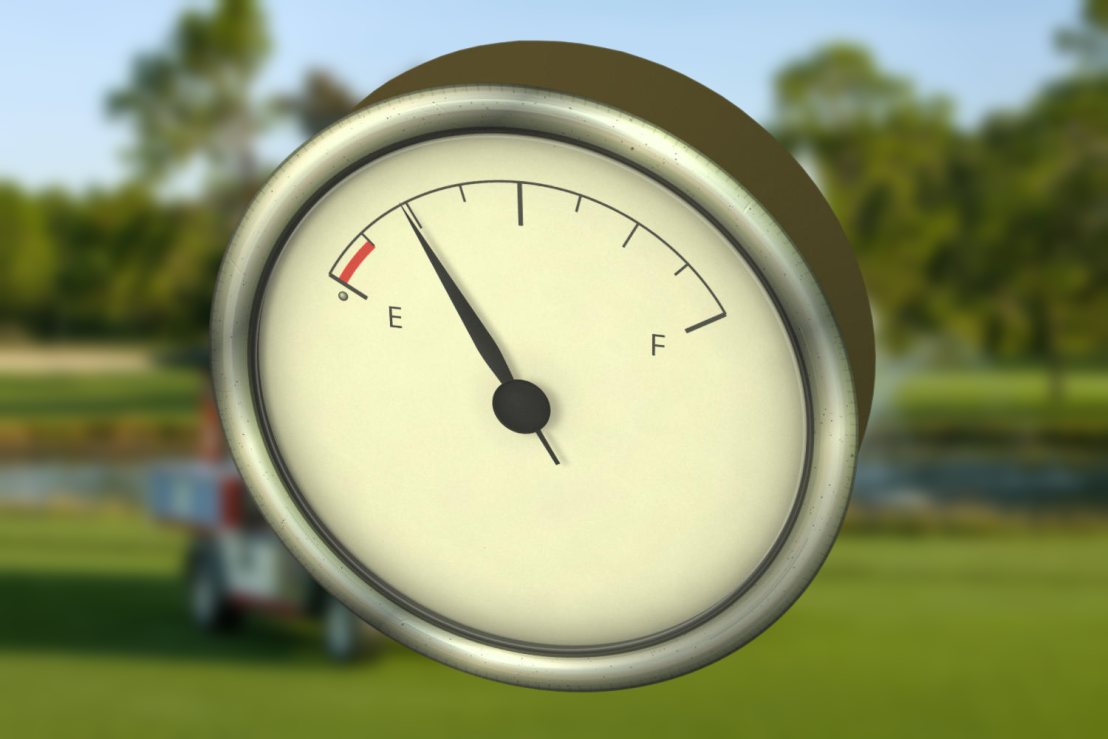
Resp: 0.25
